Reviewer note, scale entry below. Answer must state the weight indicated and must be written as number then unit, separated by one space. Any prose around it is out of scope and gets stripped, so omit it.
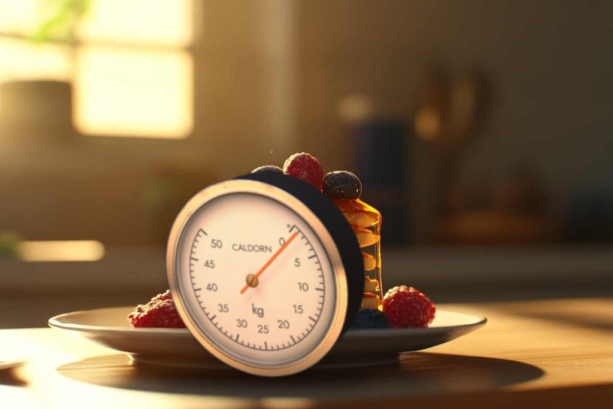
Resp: 1 kg
